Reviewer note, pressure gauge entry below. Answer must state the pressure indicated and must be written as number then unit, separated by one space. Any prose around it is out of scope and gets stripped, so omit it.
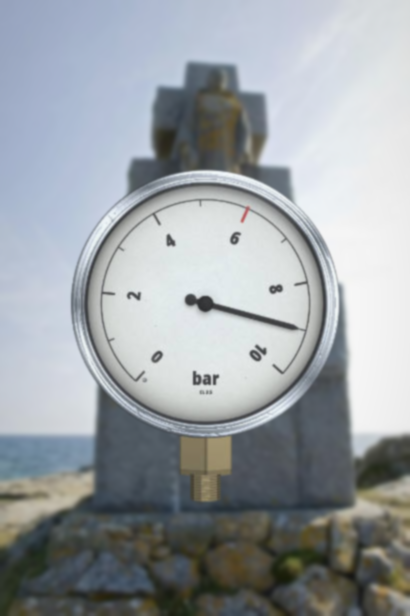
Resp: 9 bar
